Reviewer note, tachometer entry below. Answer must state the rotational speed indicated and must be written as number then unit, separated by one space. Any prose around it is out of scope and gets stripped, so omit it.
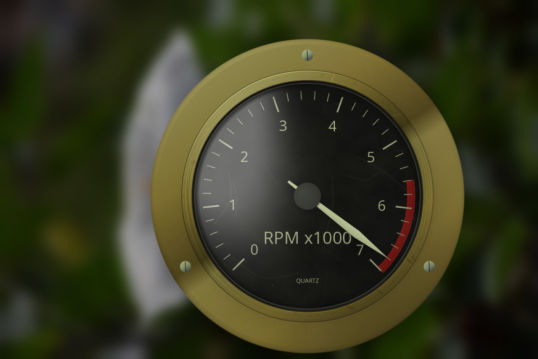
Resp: 6800 rpm
